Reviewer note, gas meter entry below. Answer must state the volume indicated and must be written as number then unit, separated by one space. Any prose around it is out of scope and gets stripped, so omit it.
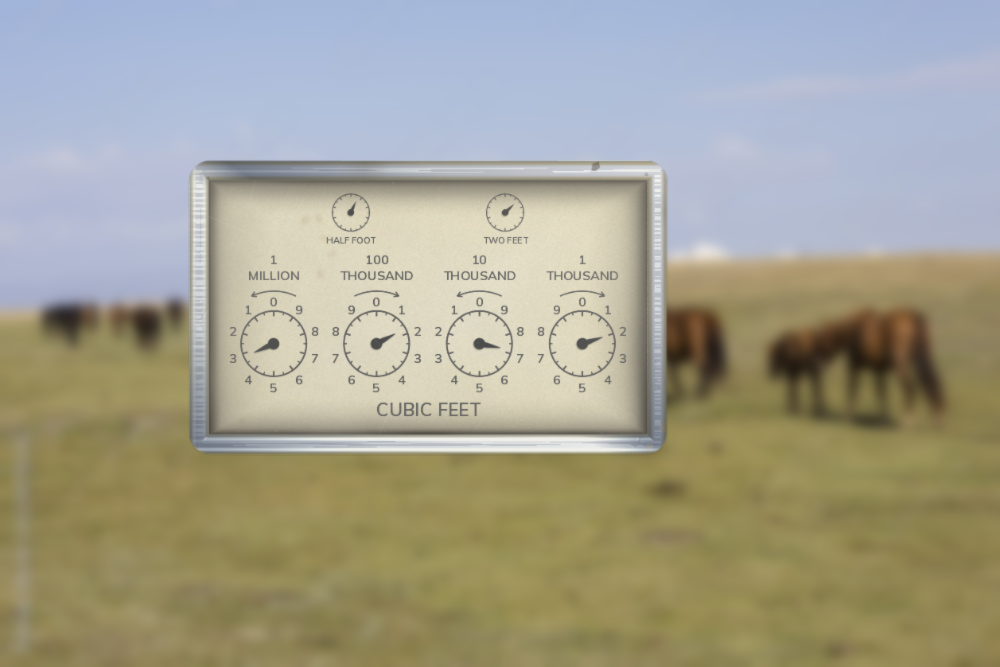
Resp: 317200 ft³
